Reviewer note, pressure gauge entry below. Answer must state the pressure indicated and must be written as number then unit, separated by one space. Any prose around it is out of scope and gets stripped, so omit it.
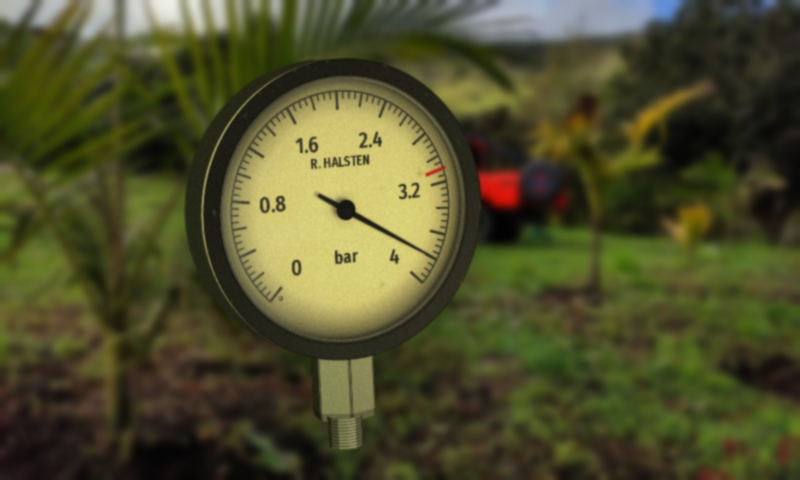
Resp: 3.8 bar
